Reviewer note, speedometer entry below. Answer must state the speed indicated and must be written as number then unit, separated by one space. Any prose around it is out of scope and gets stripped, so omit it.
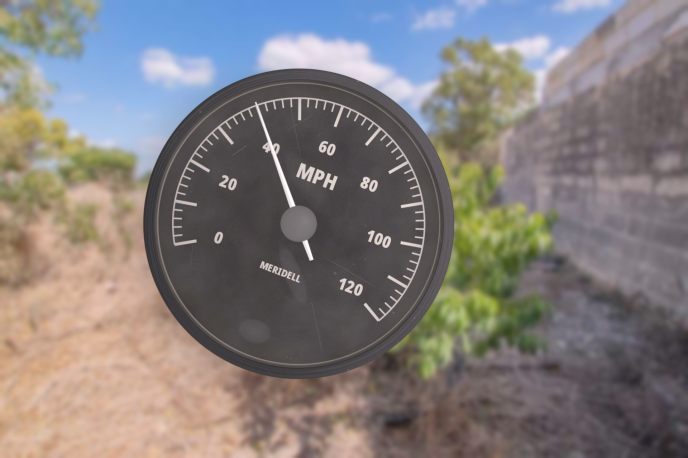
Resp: 40 mph
